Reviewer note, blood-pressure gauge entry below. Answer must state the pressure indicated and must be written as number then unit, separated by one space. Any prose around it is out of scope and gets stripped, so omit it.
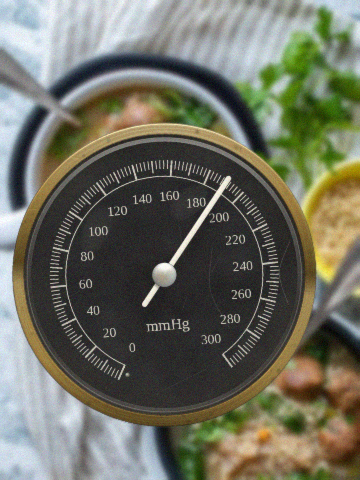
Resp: 190 mmHg
